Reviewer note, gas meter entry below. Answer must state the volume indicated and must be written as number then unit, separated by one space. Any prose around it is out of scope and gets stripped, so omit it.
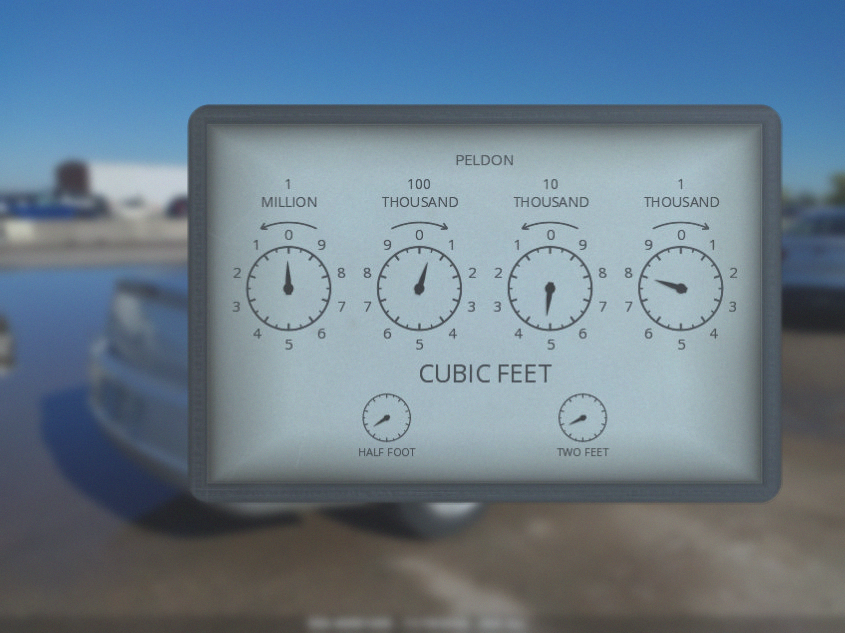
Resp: 4800 ft³
